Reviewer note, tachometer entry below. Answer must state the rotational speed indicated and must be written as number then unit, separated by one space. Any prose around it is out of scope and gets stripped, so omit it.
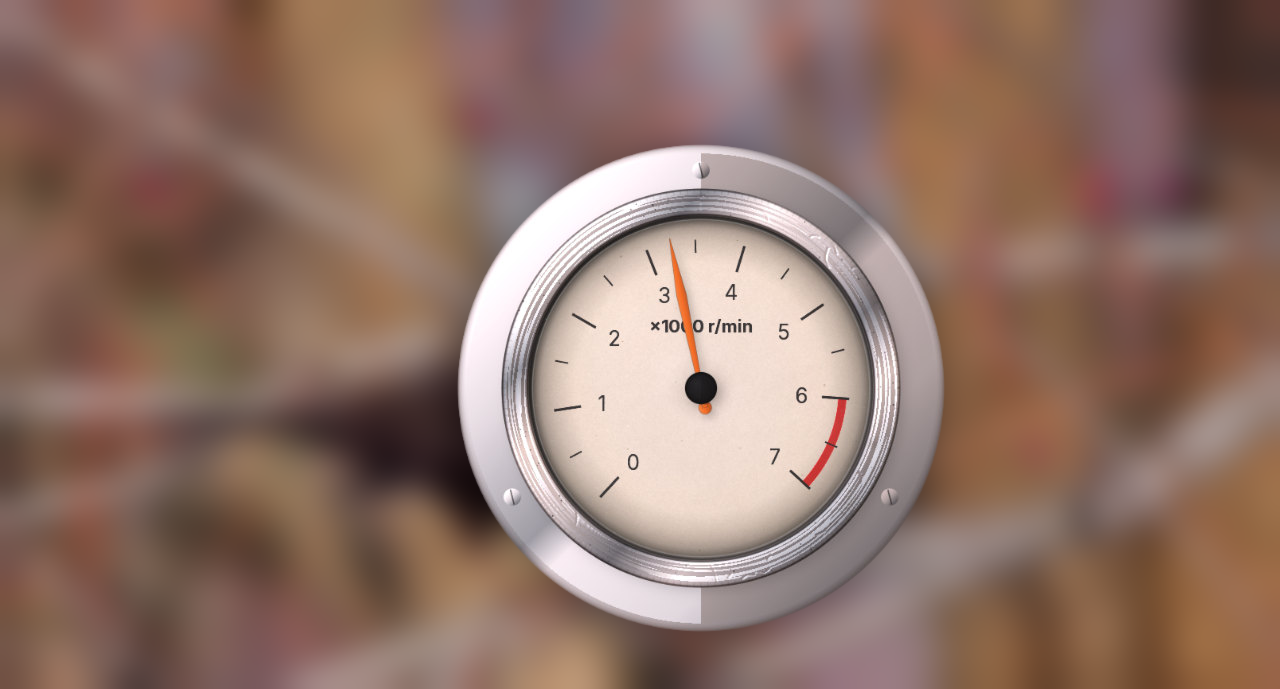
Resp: 3250 rpm
